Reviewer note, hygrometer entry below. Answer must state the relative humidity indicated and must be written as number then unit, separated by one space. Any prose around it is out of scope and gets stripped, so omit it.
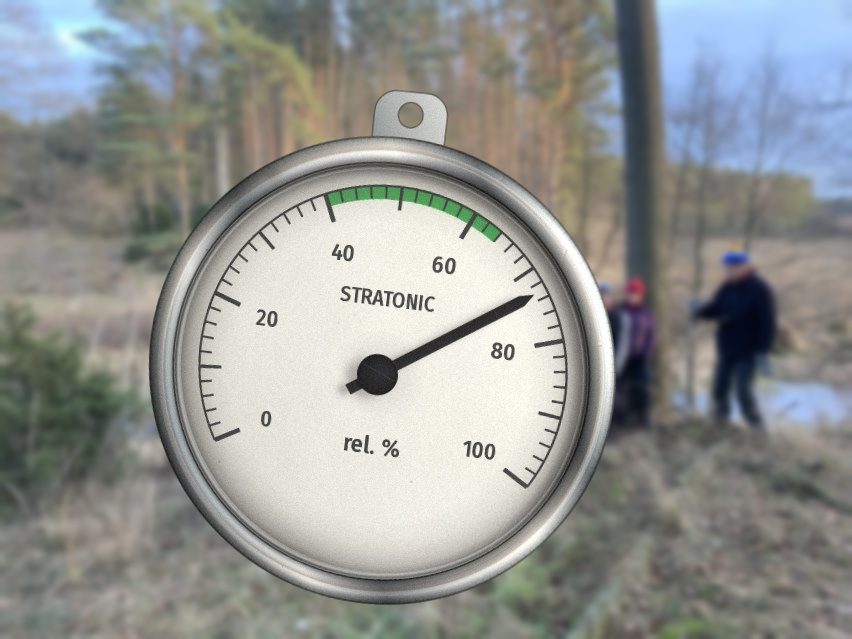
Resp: 73 %
